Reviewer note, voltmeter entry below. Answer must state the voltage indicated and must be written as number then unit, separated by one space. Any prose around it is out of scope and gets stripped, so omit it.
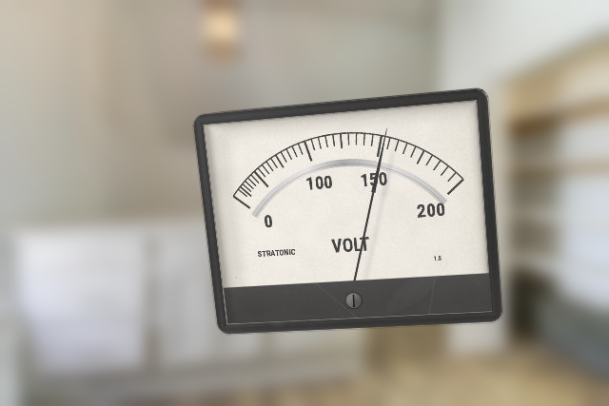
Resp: 152.5 V
